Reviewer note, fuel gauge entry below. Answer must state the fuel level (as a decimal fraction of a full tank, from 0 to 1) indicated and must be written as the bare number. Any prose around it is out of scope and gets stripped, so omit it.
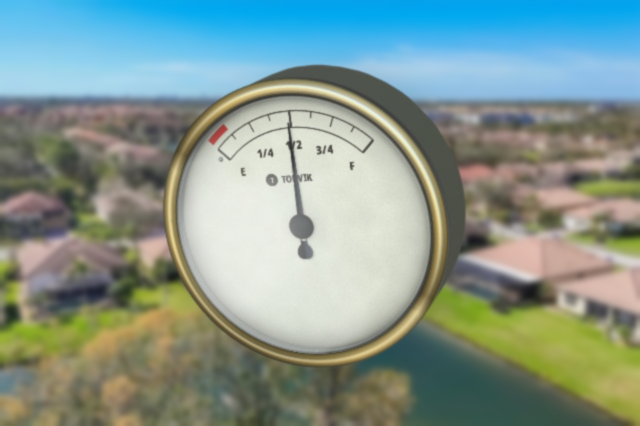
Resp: 0.5
